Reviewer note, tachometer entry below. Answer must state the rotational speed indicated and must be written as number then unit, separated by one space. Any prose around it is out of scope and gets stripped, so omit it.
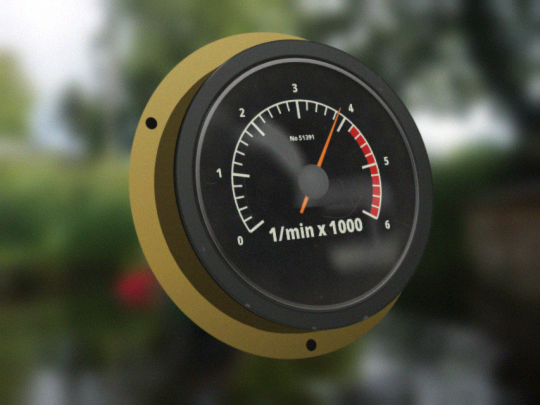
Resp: 3800 rpm
